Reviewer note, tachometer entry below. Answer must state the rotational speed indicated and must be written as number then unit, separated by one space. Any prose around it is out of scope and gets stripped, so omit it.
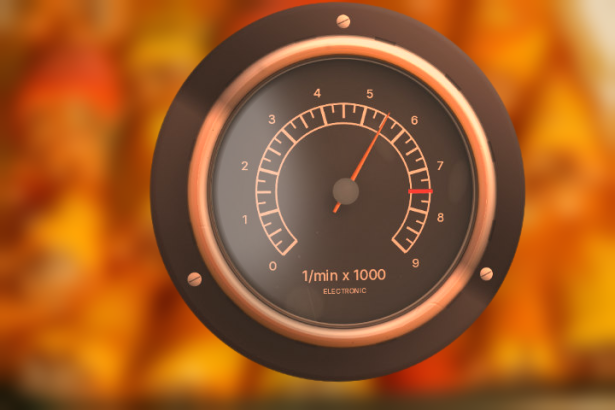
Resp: 5500 rpm
